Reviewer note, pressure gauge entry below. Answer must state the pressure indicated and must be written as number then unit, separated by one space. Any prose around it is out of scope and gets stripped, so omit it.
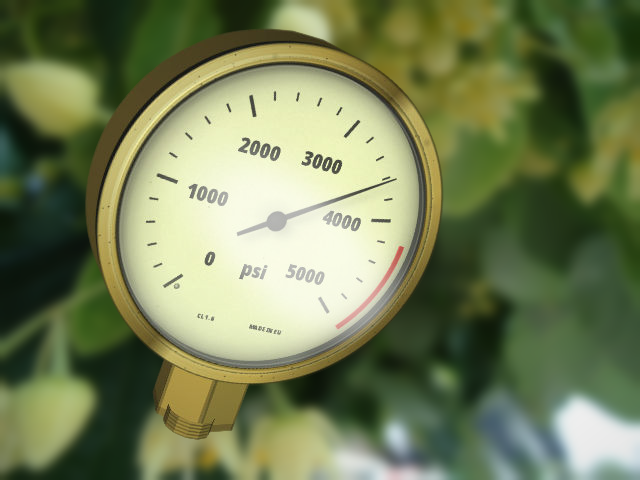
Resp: 3600 psi
